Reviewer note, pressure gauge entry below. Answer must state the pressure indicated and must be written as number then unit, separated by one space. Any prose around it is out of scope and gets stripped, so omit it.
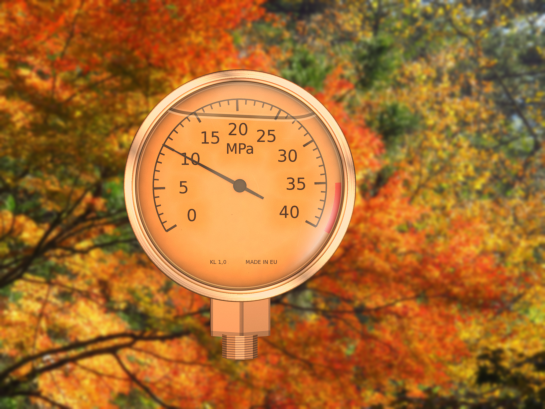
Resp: 10 MPa
